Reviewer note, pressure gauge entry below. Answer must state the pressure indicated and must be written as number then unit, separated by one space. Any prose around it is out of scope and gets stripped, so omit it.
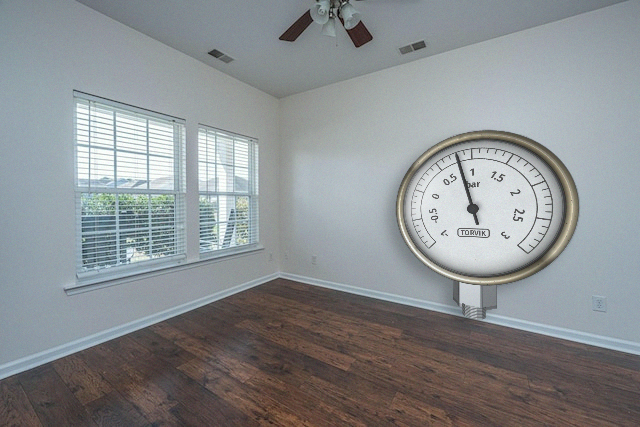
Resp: 0.8 bar
